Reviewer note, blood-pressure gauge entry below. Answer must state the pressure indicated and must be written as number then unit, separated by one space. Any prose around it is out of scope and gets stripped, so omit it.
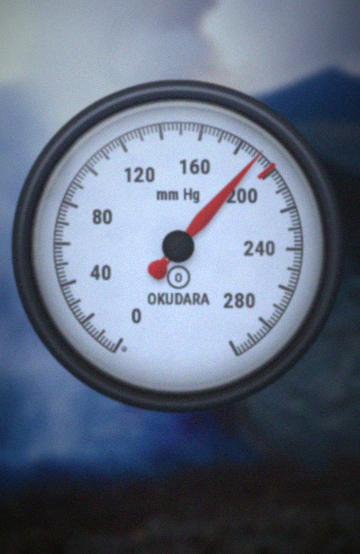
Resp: 190 mmHg
